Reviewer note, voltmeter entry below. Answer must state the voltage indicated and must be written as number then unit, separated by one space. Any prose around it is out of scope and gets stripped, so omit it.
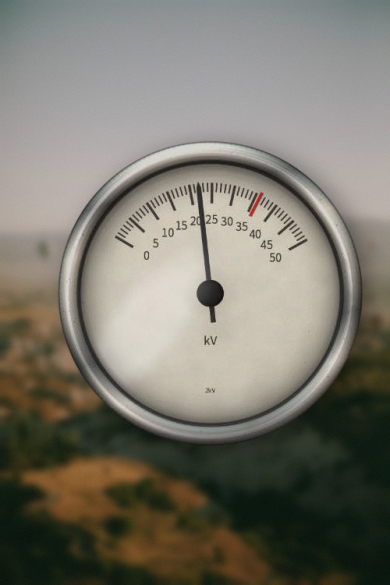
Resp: 22 kV
